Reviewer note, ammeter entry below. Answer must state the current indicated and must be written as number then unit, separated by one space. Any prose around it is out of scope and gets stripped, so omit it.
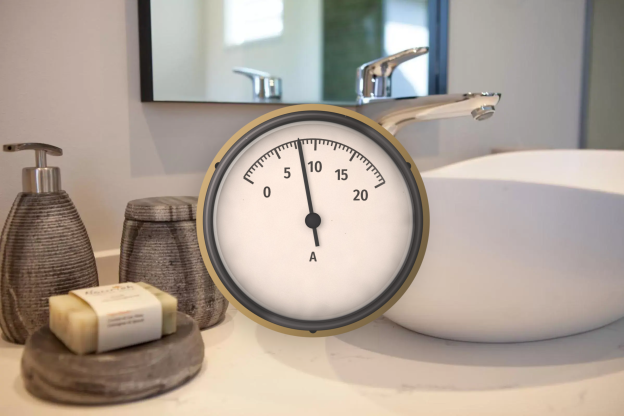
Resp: 8 A
